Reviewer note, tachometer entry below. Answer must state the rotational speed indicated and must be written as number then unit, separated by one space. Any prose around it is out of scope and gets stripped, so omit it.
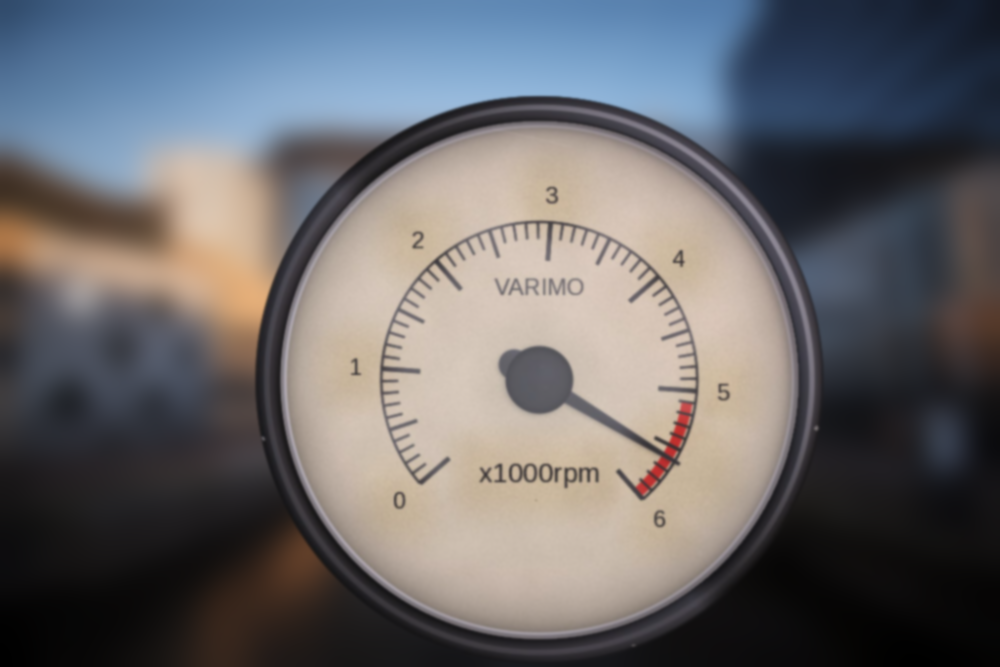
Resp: 5600 rpm
